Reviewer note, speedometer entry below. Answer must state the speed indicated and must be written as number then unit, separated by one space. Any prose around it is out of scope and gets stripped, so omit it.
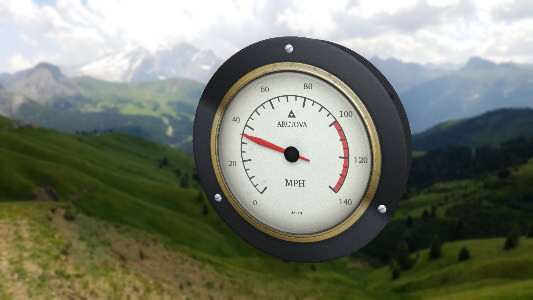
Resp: 35 mph
